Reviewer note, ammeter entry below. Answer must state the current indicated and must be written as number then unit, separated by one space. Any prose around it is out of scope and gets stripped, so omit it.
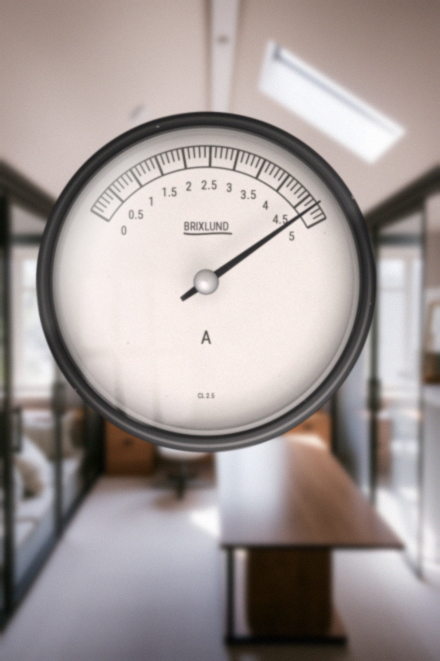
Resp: 4.7 A
